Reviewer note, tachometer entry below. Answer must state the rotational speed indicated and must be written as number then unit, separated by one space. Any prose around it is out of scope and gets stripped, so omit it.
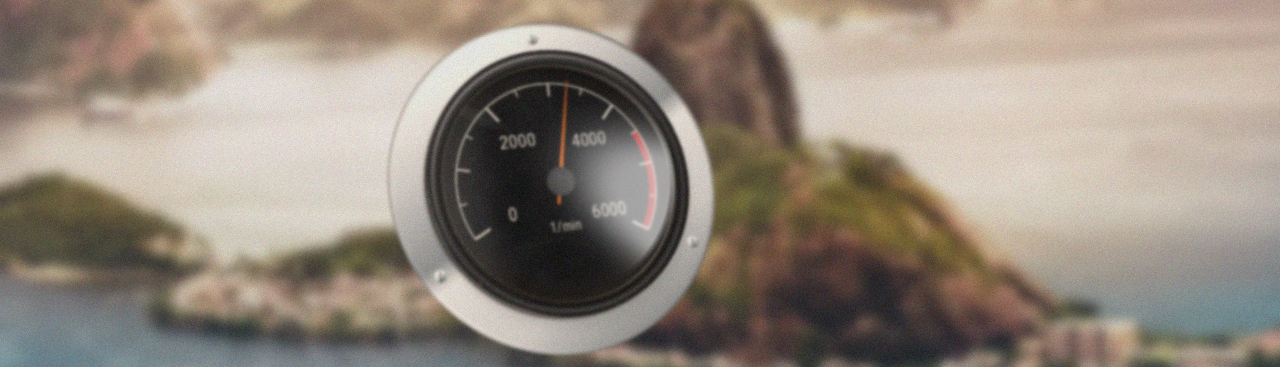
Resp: 3250 rpm
